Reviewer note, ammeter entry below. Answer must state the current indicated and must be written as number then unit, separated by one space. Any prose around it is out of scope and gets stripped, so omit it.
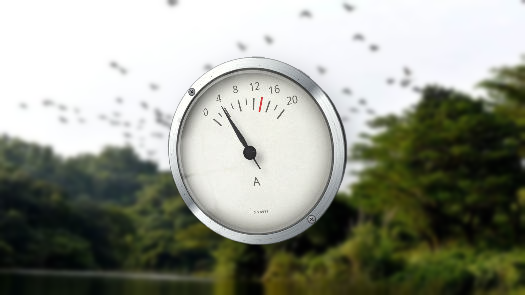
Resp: 4 A
